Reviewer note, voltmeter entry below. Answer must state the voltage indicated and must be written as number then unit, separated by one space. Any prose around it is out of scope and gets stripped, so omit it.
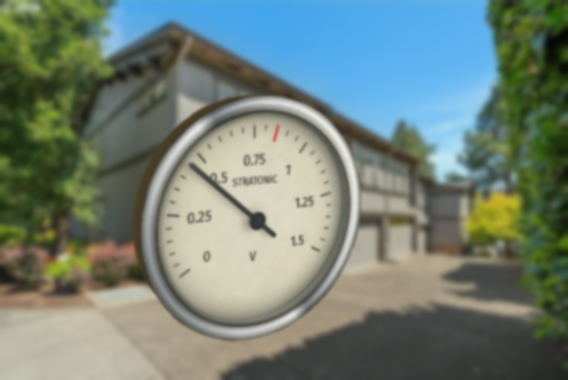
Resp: 0.45 V
